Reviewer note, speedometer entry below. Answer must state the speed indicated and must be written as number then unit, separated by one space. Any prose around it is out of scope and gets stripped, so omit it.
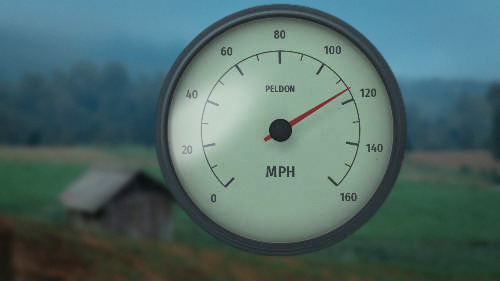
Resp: 115 mph
